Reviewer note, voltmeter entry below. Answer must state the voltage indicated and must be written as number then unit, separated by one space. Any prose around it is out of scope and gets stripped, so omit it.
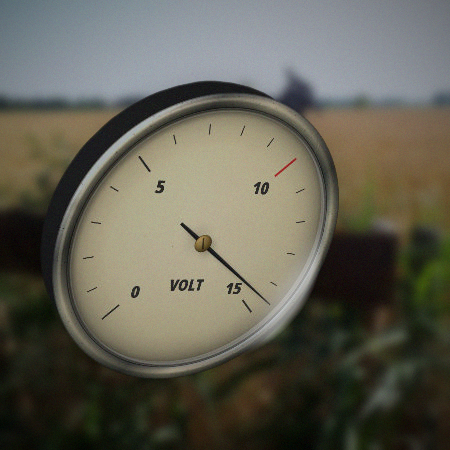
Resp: 14.5 V
